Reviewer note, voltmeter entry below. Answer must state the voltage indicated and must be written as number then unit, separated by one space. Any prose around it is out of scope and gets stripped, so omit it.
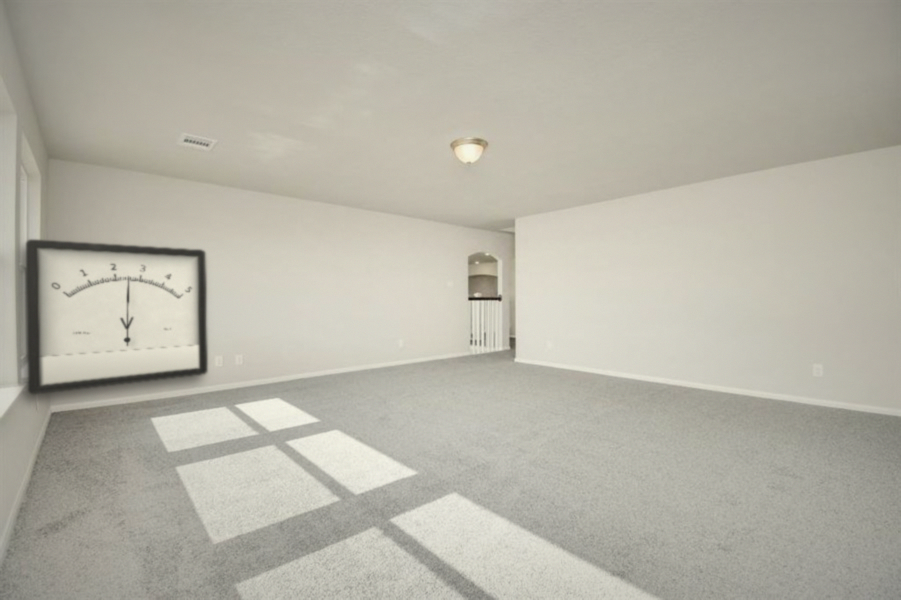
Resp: 2.5 V
